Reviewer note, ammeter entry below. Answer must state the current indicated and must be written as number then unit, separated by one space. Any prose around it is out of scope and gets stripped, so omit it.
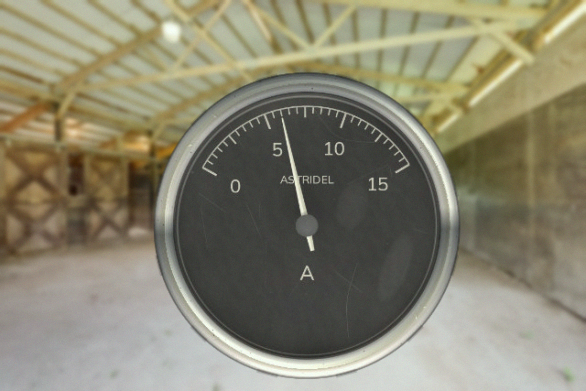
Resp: 6 A
